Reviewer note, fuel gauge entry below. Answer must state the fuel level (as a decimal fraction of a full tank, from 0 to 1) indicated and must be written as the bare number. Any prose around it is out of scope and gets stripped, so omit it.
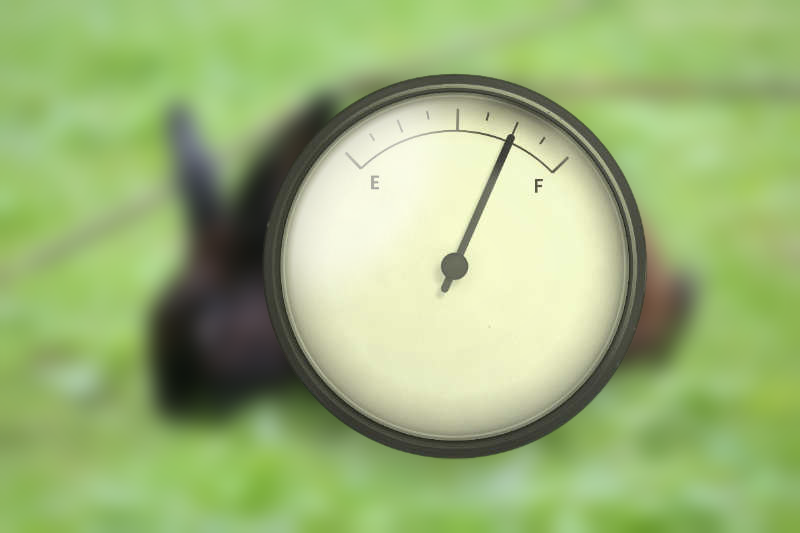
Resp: 0.75
